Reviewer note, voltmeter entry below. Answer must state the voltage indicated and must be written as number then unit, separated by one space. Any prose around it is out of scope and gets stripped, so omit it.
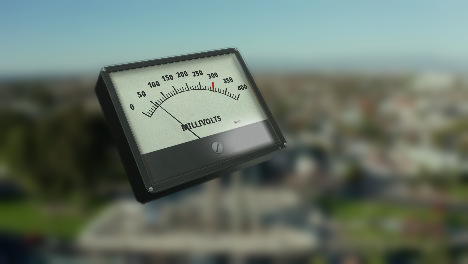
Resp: 50 mV
